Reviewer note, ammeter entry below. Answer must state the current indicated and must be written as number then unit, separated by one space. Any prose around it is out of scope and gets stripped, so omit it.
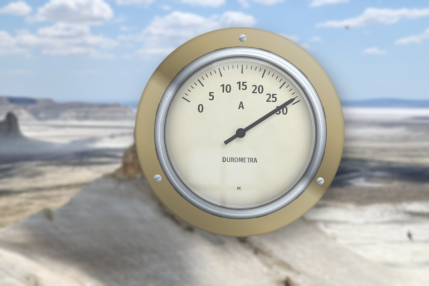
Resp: 29 A
